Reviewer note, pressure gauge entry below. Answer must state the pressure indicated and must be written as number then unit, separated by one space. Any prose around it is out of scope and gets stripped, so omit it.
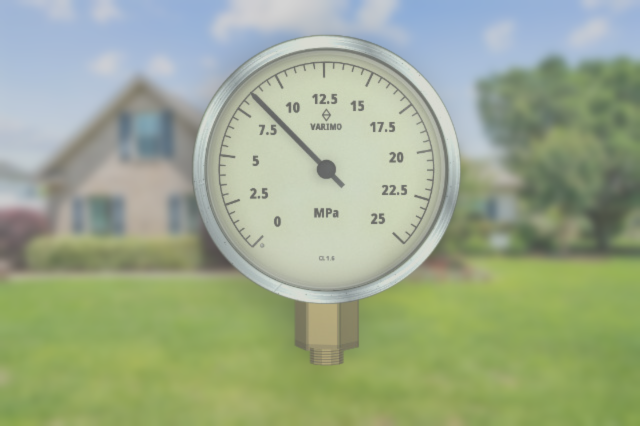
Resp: 8.5 MPa
